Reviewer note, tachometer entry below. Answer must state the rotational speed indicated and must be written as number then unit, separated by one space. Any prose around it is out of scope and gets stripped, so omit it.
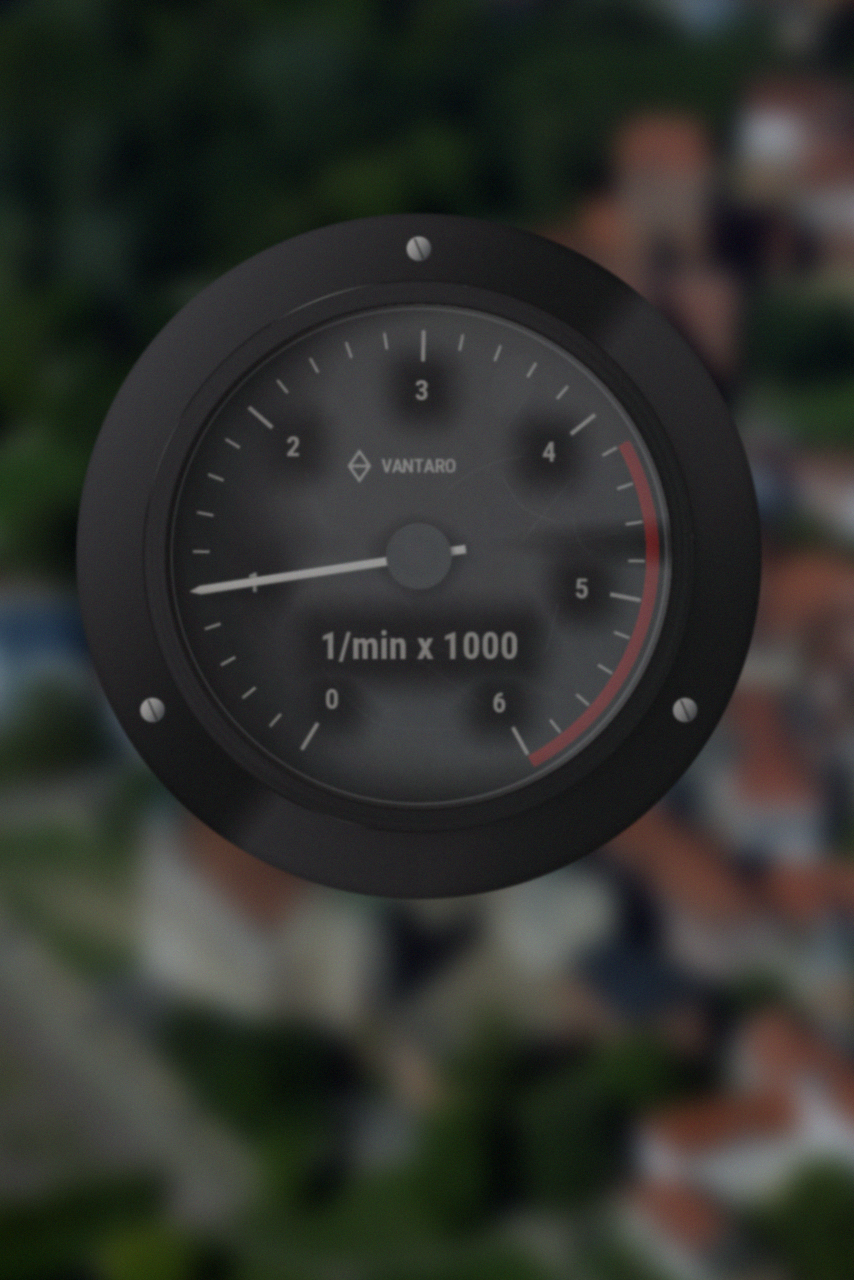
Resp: 1000 rpm
